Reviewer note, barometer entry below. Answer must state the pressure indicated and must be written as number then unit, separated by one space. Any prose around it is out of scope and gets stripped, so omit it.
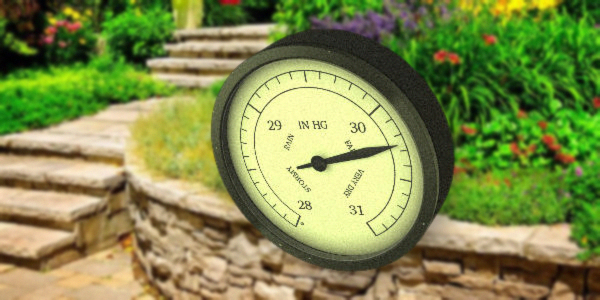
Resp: 30.25 inHg
